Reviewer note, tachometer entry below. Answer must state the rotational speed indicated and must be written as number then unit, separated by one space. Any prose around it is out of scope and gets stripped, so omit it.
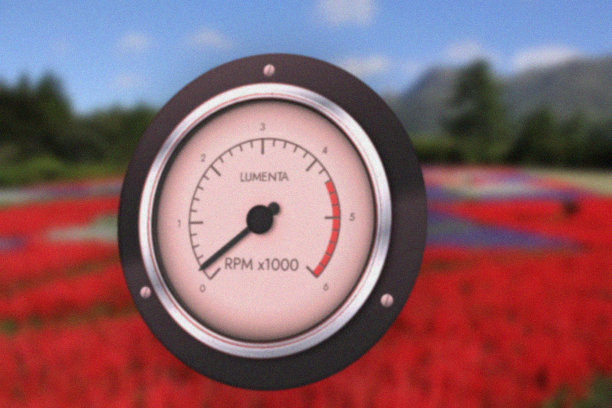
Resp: 200 rpm
